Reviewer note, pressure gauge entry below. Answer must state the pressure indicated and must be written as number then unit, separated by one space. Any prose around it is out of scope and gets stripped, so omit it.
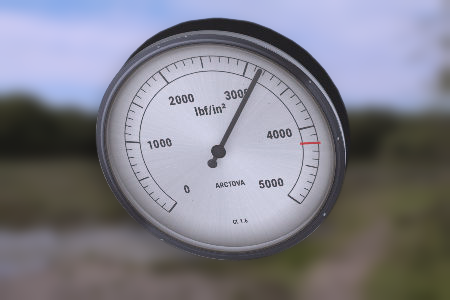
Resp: 3150 psi
